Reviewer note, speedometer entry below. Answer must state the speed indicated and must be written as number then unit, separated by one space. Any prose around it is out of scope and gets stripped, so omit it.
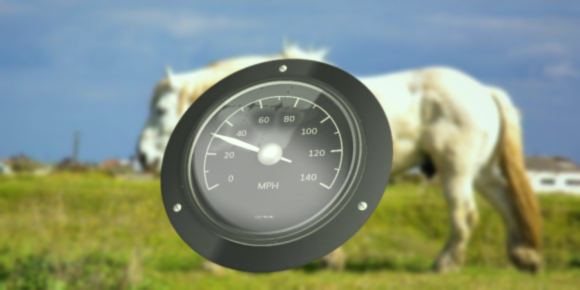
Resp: 30 mph
